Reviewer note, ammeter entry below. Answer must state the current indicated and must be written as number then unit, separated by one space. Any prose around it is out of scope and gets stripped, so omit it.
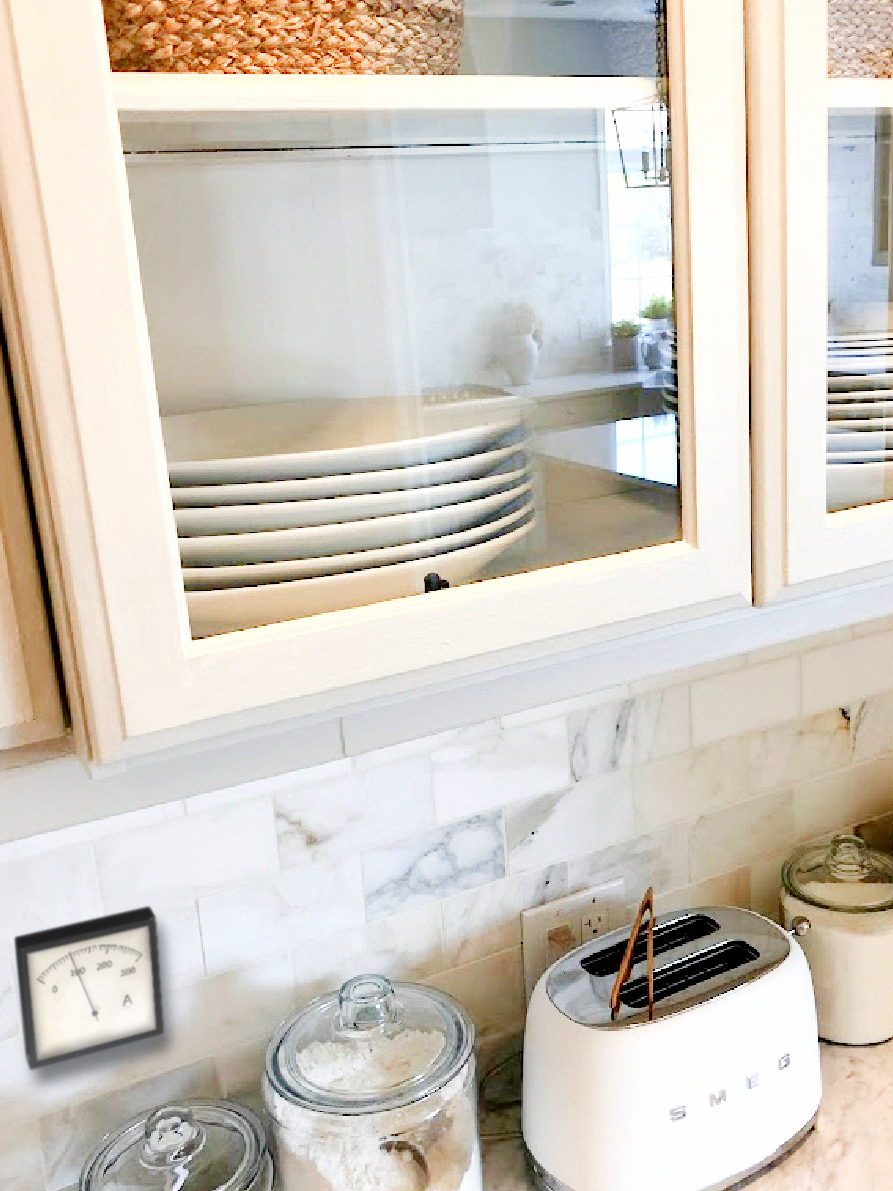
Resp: 100 A
